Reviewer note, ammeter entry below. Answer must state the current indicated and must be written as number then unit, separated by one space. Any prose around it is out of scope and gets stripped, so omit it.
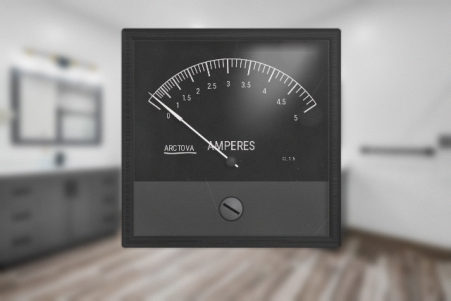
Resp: 0.5 A
